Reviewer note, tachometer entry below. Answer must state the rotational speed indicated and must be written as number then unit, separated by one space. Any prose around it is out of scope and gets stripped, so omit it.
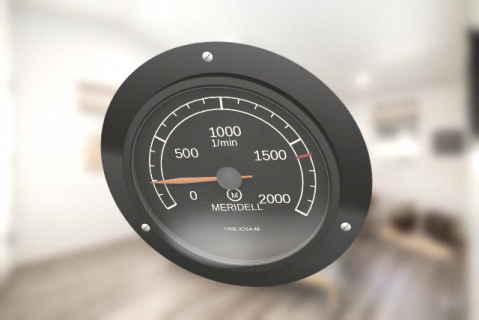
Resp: 200 rpm
